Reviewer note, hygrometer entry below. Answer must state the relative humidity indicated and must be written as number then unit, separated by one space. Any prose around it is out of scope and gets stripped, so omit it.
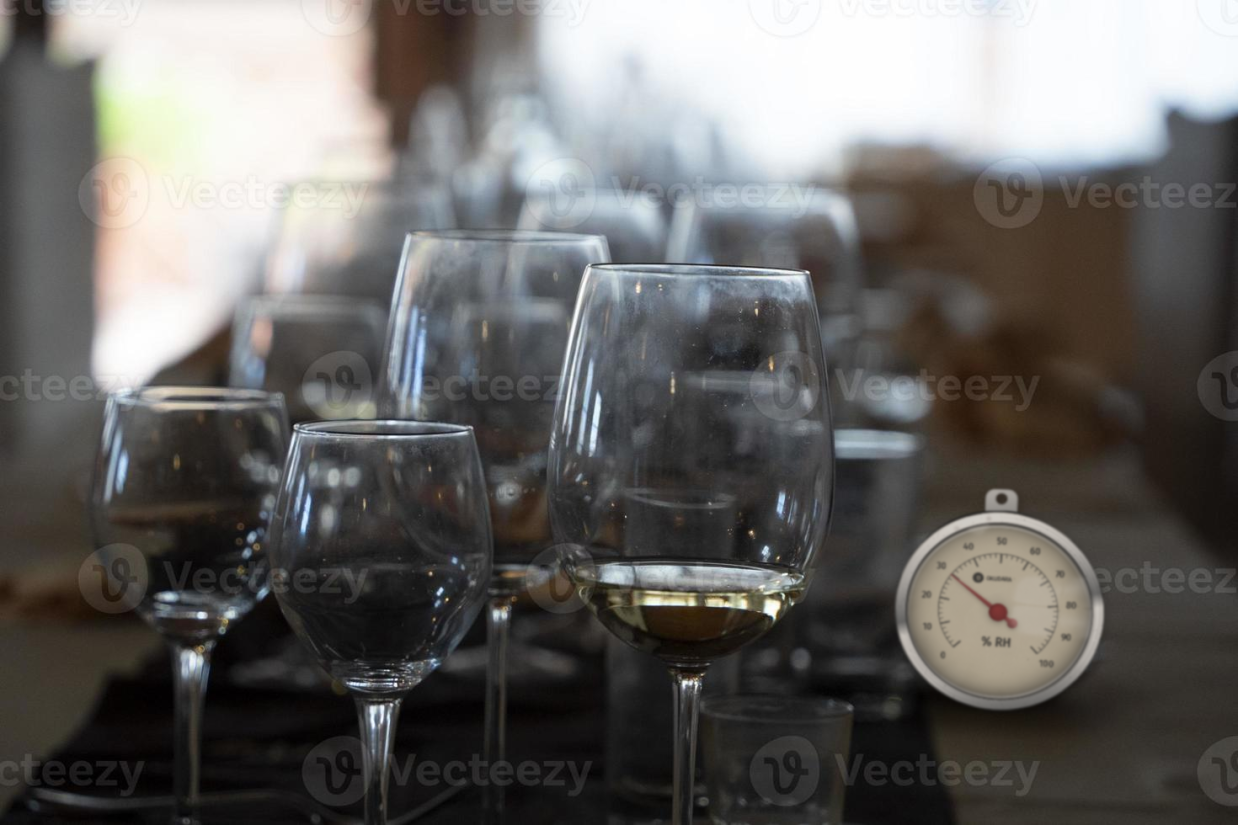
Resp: 30 %
